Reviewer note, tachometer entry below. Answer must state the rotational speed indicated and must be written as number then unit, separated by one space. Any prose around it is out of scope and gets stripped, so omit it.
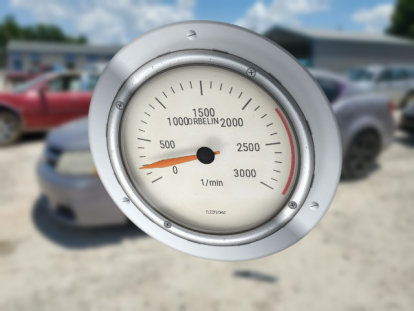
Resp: 200 rpm
